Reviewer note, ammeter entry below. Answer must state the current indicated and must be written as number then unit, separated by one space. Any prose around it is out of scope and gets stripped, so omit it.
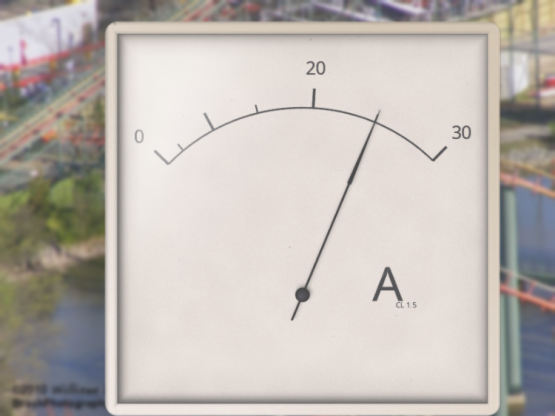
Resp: 25 A
